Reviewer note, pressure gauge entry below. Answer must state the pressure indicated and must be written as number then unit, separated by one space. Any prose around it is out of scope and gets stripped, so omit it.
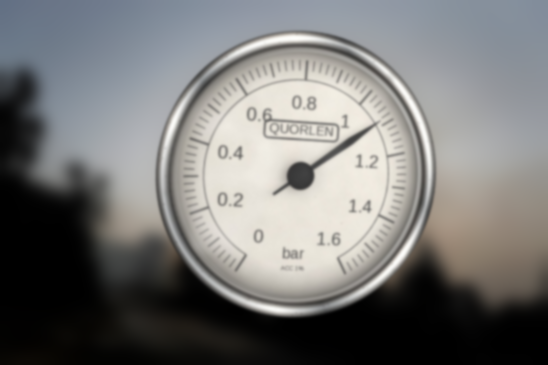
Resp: 1.08 bar
